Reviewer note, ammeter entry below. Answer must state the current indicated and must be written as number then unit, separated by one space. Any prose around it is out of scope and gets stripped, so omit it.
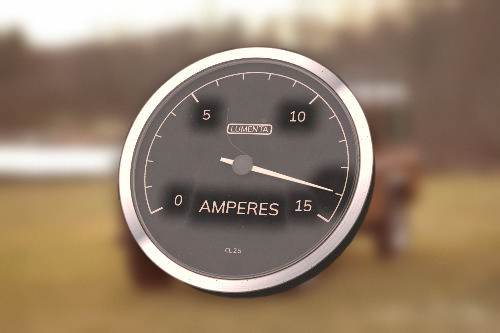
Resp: 14 A
